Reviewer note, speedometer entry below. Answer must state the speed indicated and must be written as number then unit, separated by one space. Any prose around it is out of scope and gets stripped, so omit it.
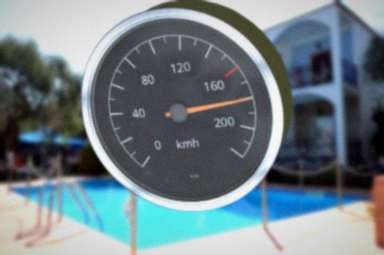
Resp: 180 km/h
